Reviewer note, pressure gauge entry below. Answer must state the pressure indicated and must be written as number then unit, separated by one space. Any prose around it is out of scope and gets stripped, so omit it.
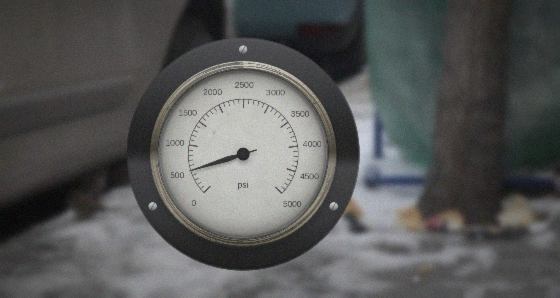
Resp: 500 psi
